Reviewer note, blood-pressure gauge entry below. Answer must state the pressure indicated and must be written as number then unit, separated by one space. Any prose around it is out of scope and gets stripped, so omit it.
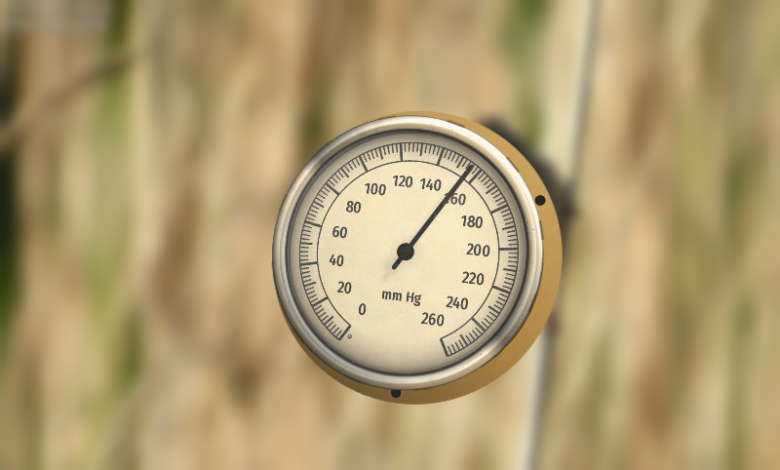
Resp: 156 mmHg
